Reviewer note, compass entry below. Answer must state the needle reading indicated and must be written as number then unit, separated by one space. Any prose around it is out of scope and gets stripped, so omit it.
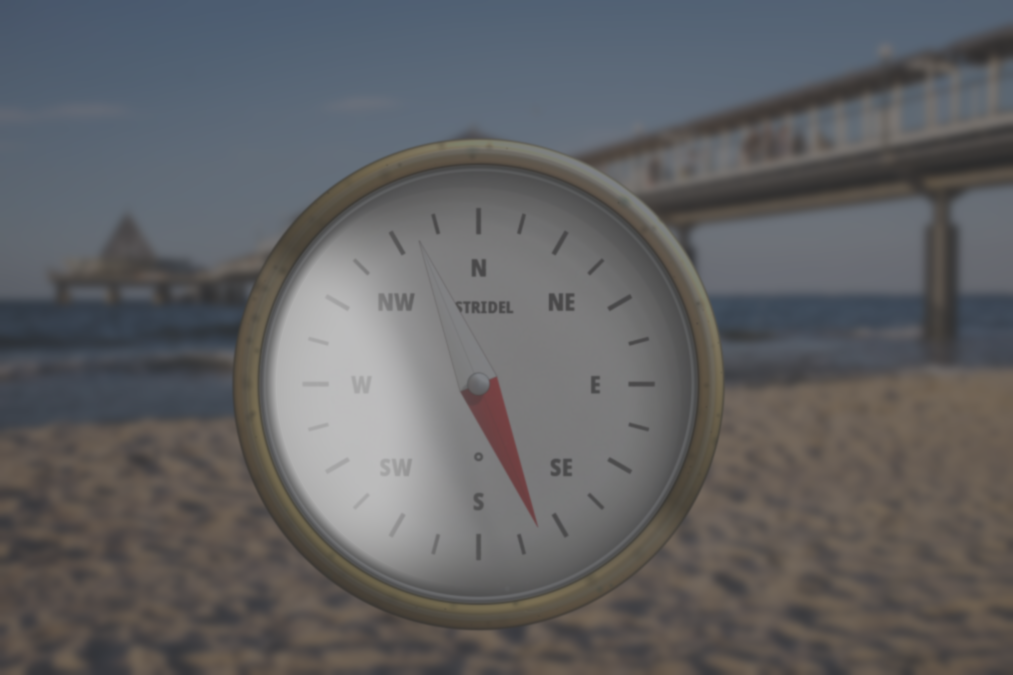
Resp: 157.5 °
